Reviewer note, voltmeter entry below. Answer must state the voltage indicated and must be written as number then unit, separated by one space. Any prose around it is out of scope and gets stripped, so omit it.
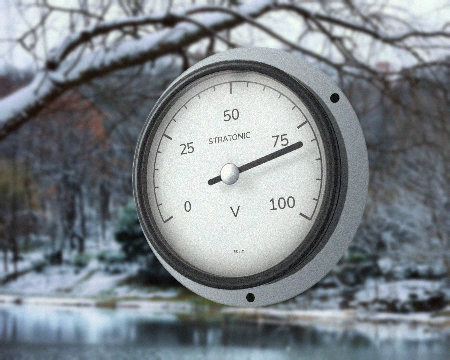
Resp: 80 V
